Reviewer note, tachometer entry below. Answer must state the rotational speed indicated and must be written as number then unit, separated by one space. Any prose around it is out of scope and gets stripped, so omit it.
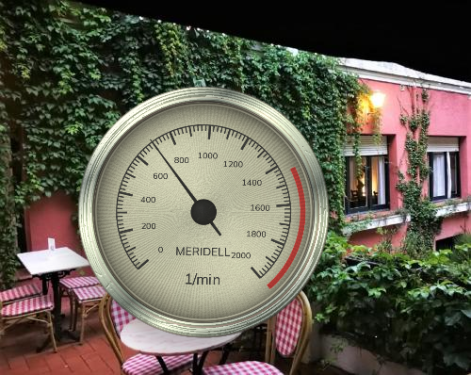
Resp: 700 rpm
